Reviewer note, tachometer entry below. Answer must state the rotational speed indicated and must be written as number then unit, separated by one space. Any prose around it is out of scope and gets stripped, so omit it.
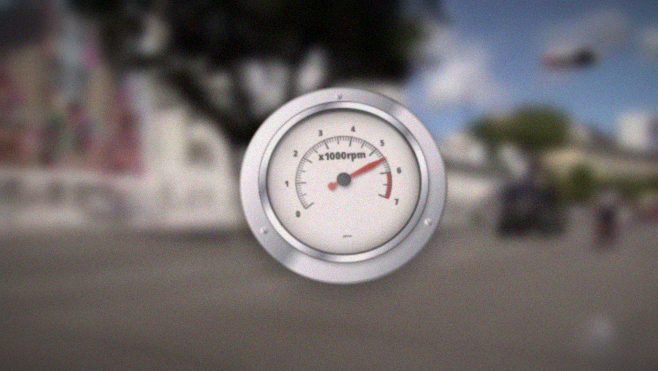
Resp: 5500 rpm
